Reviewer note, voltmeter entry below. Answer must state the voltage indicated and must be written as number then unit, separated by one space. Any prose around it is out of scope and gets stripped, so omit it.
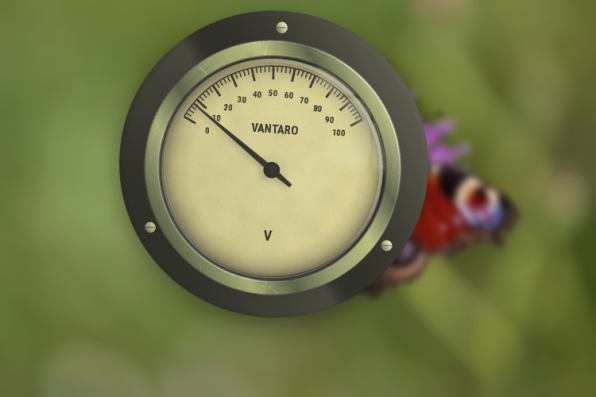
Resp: 8 V
